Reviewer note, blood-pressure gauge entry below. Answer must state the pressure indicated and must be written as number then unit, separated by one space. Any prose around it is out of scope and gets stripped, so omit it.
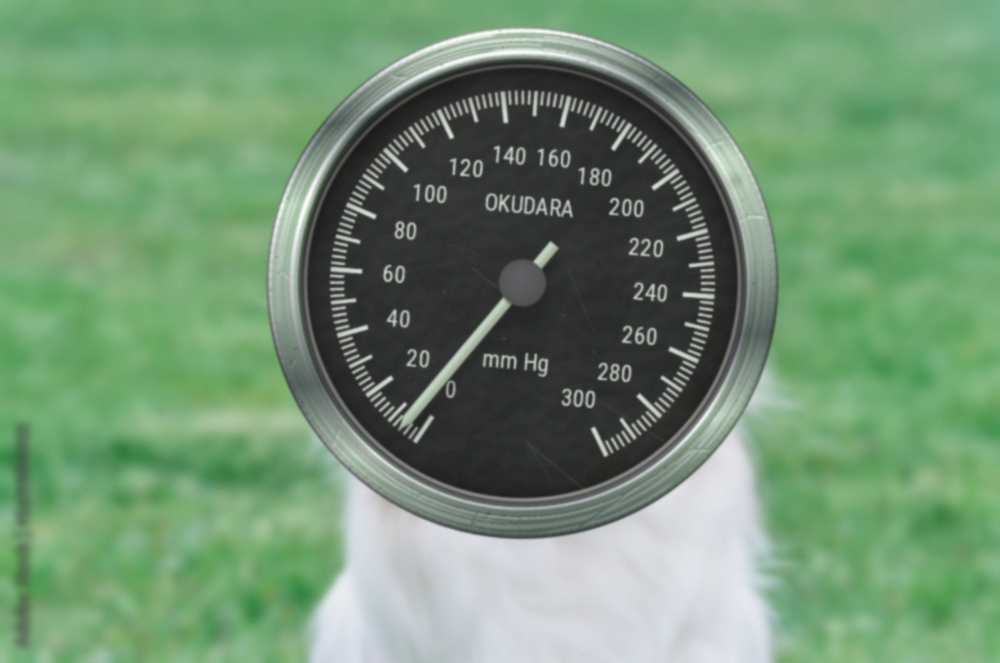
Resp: 6 mmHg
